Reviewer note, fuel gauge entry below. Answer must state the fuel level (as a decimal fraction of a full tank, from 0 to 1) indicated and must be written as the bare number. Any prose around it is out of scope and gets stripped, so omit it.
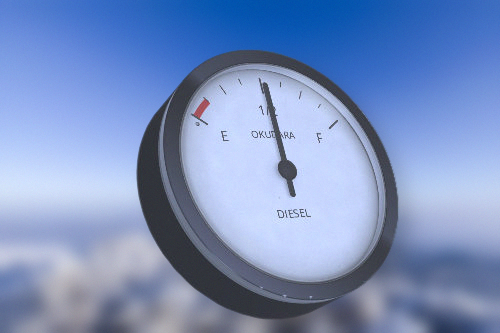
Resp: 0.5
